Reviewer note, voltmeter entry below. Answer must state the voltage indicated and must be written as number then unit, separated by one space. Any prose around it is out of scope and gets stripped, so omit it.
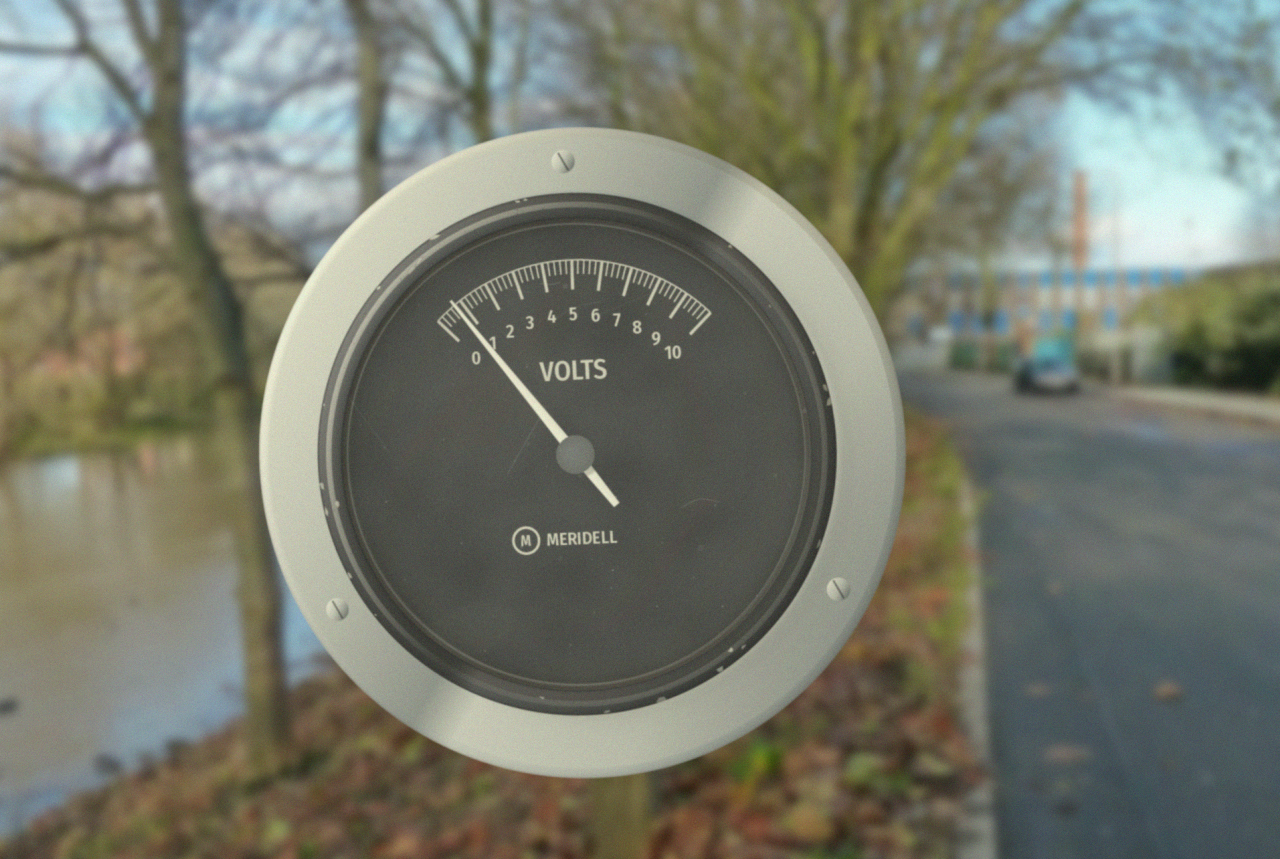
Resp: 0.8 V
